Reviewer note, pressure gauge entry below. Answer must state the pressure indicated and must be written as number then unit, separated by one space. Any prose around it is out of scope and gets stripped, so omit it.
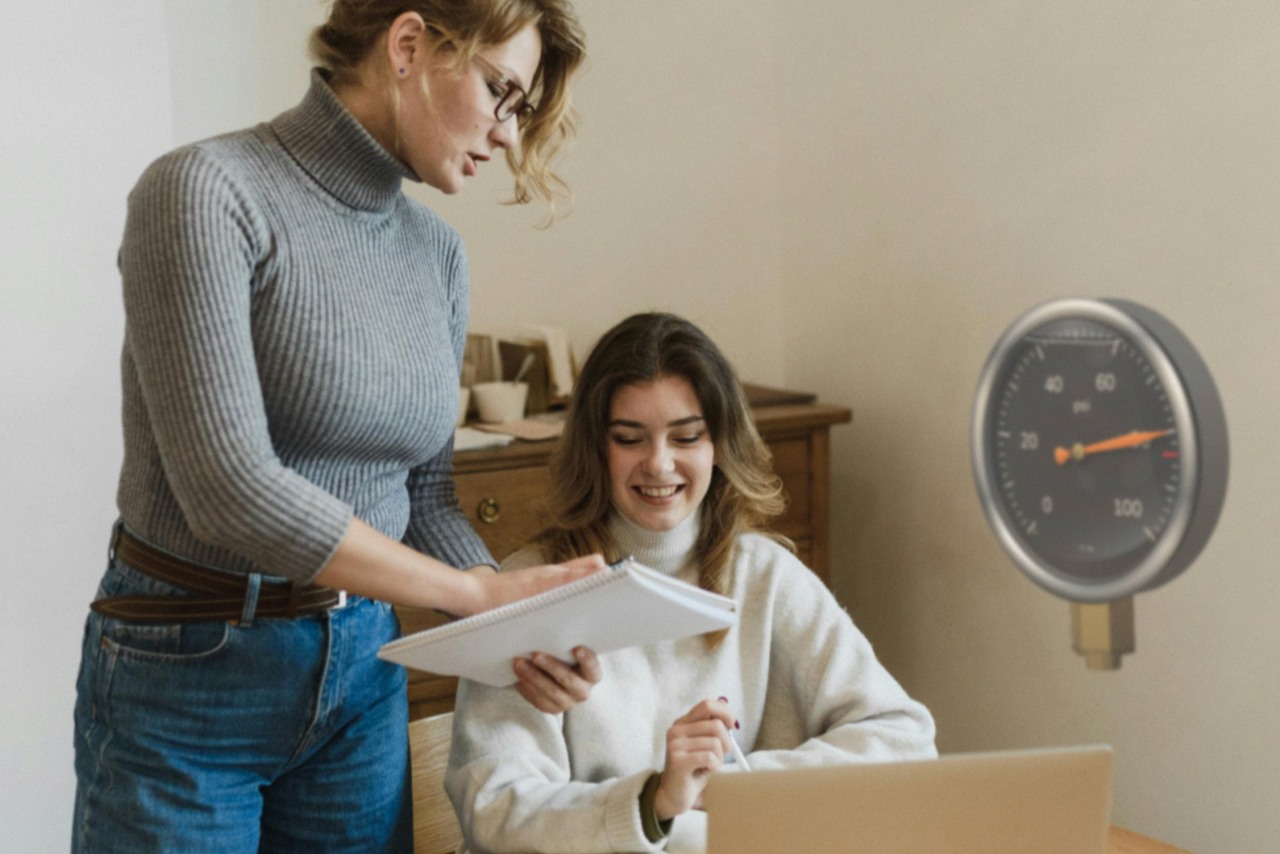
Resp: 80 psi
